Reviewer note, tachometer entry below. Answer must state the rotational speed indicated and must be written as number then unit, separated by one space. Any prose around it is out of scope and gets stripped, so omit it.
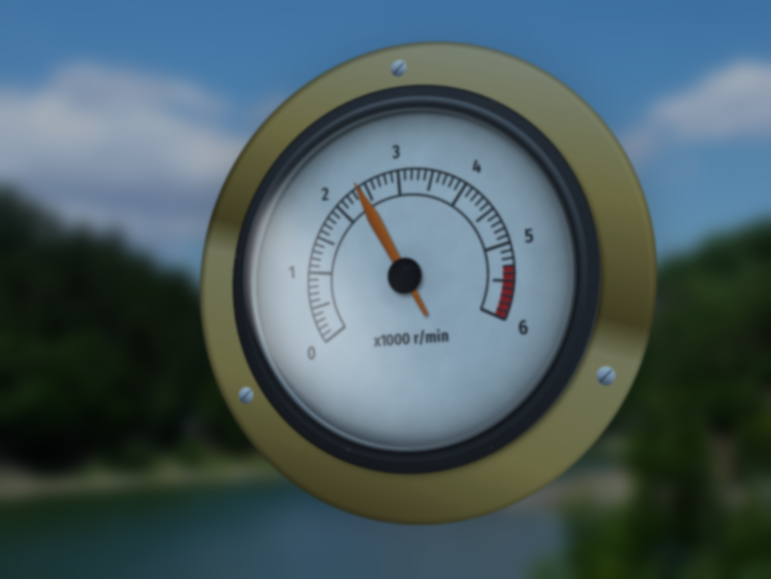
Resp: 2400 rpm
